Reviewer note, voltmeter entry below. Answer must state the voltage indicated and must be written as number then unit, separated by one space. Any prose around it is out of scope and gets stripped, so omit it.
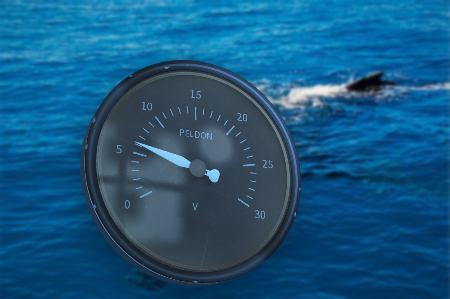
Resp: 6 V
